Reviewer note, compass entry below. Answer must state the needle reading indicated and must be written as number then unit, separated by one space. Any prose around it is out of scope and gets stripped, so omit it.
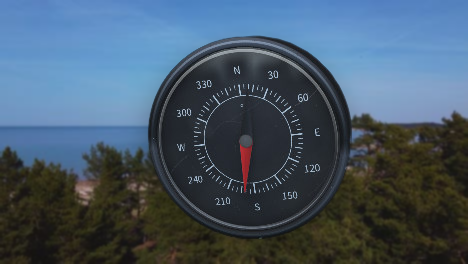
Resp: 190 °
